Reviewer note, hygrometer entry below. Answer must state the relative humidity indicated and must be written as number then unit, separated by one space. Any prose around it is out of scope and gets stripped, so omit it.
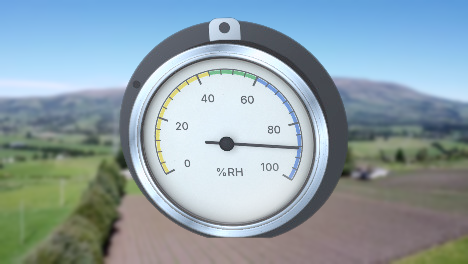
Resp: 88 %
